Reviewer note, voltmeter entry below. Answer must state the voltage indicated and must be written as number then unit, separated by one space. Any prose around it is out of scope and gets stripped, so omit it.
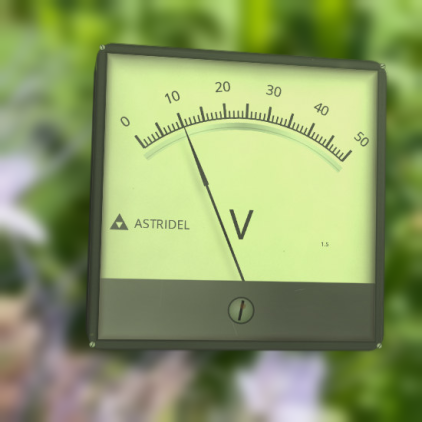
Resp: 10 V
